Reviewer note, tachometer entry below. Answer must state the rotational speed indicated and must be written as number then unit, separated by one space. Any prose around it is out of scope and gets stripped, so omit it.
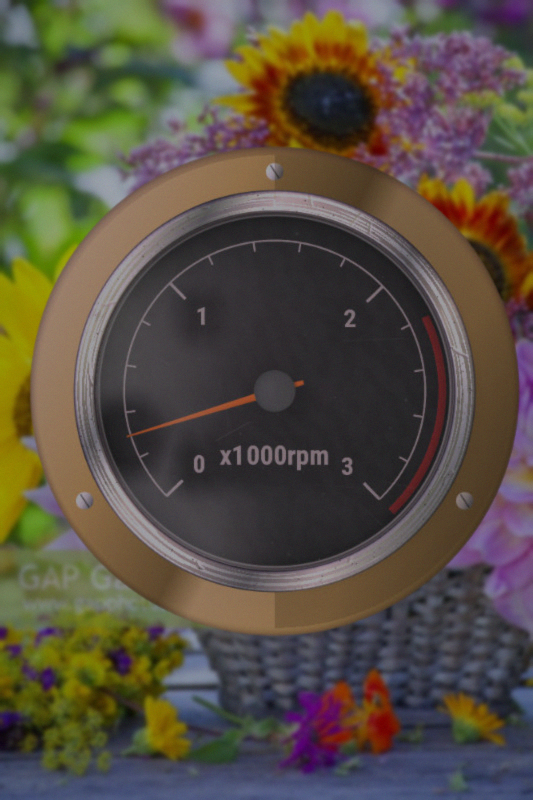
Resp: 300 rpm
